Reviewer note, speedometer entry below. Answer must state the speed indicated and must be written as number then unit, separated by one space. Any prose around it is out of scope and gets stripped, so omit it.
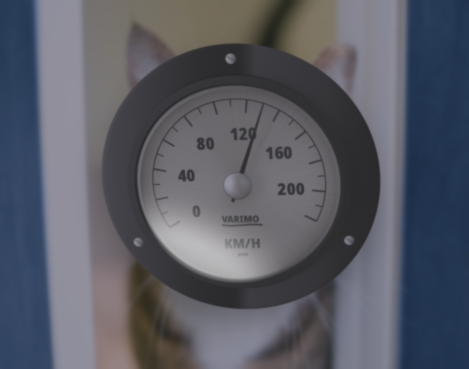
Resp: 130 km/h
